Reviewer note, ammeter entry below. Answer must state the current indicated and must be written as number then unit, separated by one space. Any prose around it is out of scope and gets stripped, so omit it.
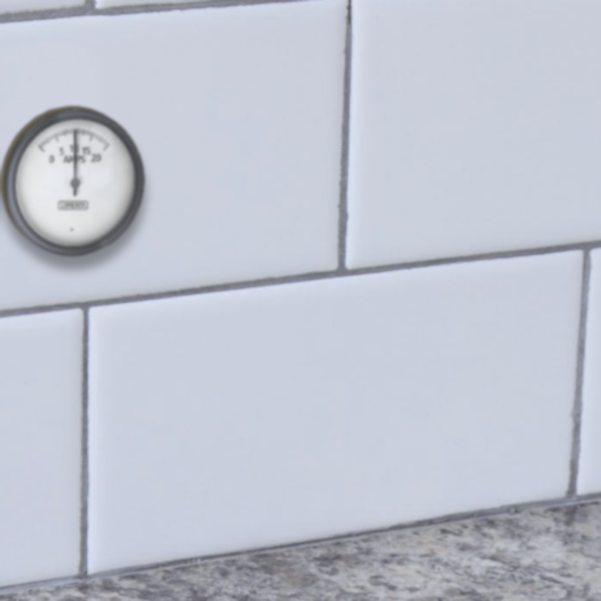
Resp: 10 A
